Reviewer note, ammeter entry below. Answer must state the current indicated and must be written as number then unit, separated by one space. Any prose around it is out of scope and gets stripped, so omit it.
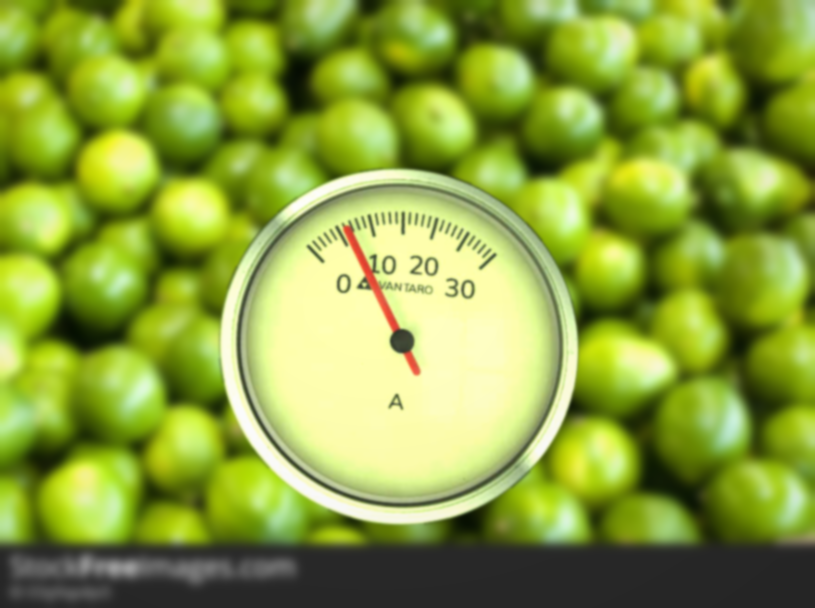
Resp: 6 A
